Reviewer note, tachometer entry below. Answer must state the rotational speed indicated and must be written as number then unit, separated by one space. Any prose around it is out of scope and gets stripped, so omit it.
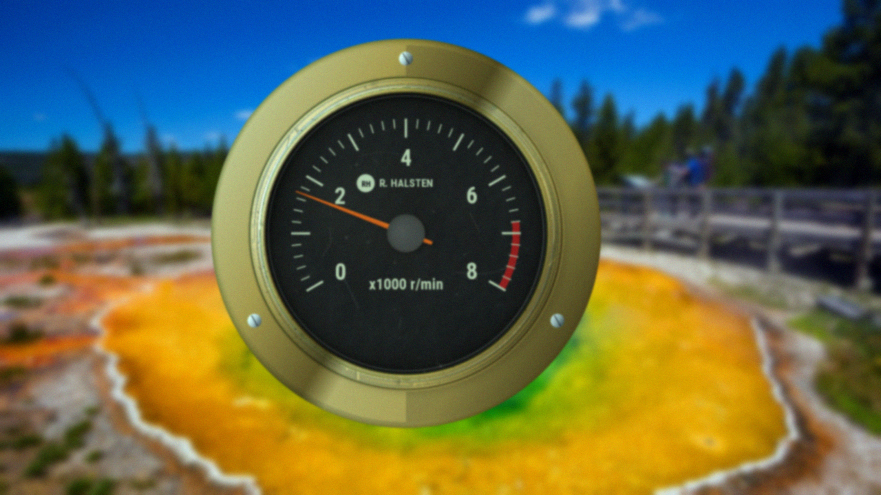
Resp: 1700 rpm
